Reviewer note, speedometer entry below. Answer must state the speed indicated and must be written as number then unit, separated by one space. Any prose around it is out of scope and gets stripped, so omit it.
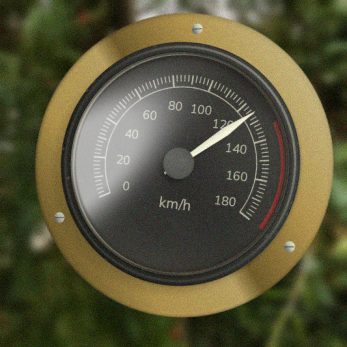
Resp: 126 km/h
